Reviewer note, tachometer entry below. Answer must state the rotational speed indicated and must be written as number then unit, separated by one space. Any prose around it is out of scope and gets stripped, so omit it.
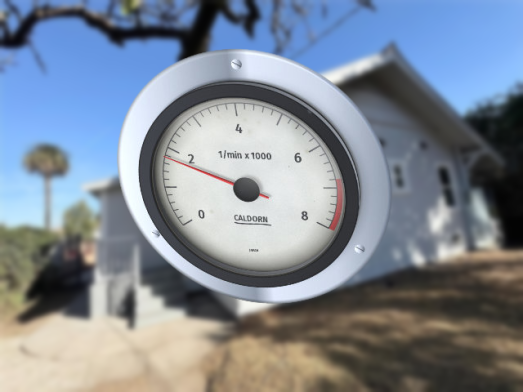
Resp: 1800 rpm
